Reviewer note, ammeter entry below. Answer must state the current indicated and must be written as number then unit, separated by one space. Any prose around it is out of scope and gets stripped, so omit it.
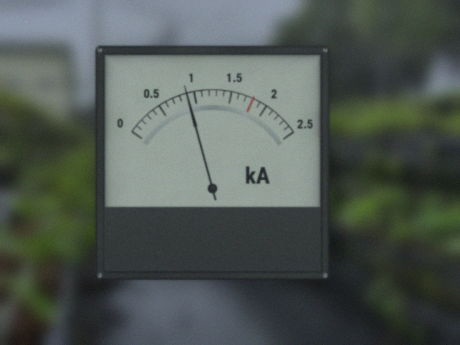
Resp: 0.9 kA
